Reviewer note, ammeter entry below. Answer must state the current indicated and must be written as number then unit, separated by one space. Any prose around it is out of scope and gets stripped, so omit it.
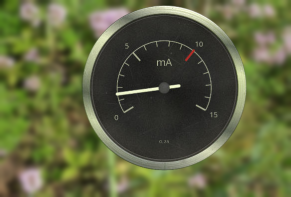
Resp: 1.5 mA
